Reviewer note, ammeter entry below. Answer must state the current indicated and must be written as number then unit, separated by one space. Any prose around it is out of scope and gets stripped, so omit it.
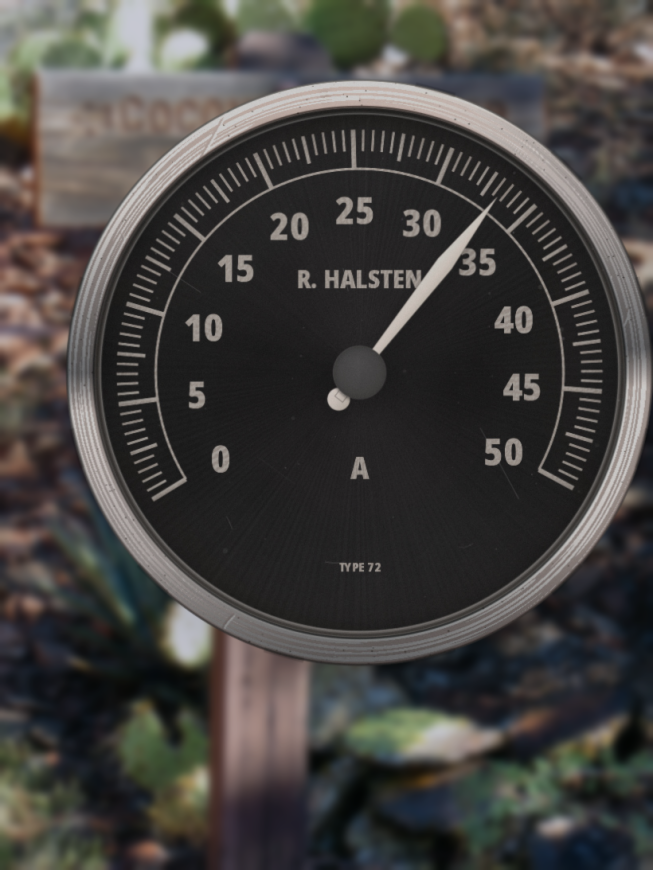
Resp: 33.25 A
